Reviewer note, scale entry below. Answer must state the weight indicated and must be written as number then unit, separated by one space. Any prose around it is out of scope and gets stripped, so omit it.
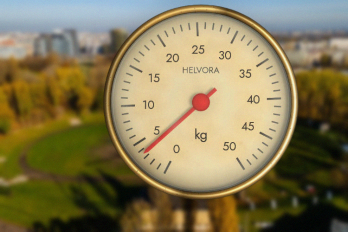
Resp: 3.5 kg
